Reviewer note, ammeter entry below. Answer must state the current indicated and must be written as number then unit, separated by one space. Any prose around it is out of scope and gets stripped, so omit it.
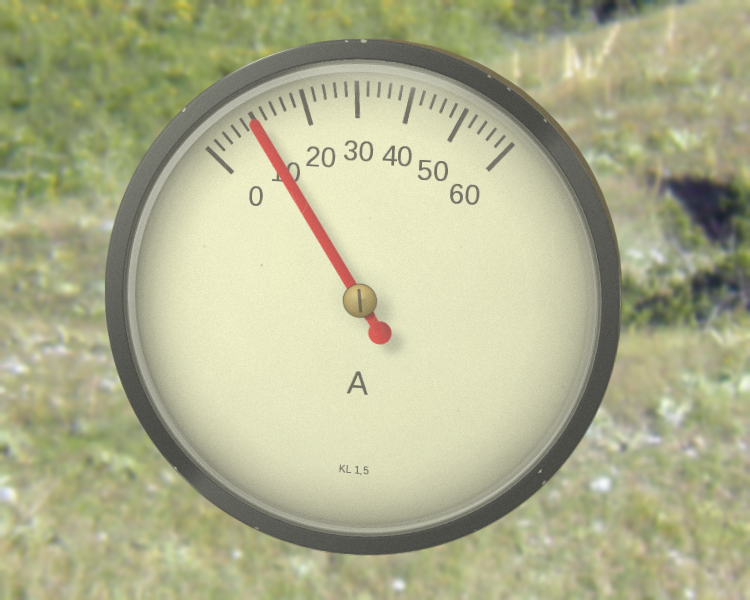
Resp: 10 A
